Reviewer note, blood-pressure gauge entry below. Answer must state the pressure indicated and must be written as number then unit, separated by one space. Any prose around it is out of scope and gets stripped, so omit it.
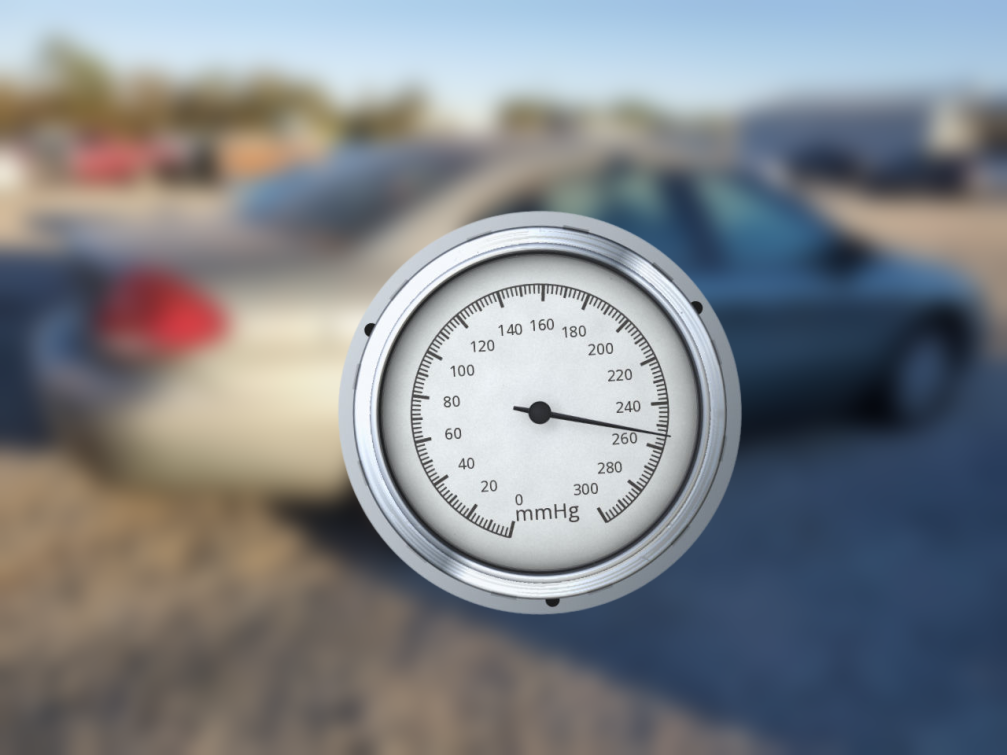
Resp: 254 mmHg
